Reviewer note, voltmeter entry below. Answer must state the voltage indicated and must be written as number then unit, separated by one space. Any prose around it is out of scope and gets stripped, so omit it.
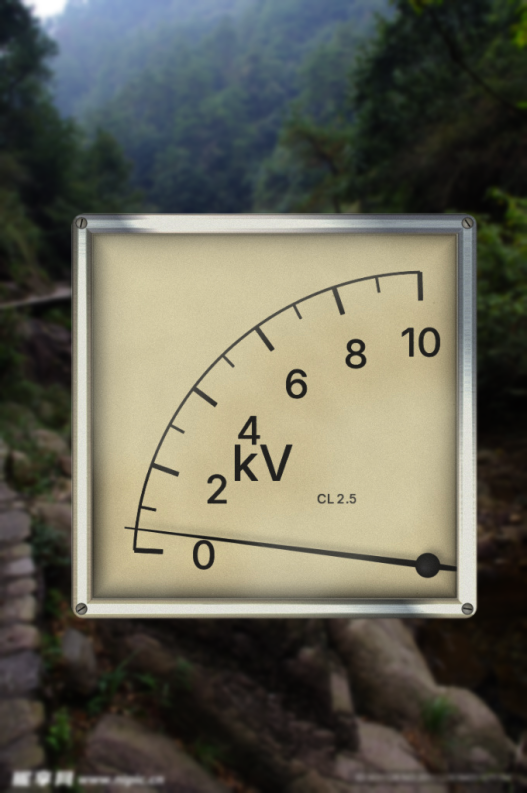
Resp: 0.5 kV
